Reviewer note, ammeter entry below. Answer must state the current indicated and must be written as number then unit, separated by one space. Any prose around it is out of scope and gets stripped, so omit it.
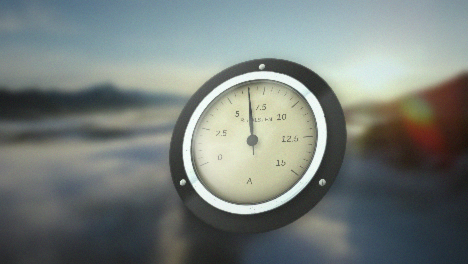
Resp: 6.5 A
